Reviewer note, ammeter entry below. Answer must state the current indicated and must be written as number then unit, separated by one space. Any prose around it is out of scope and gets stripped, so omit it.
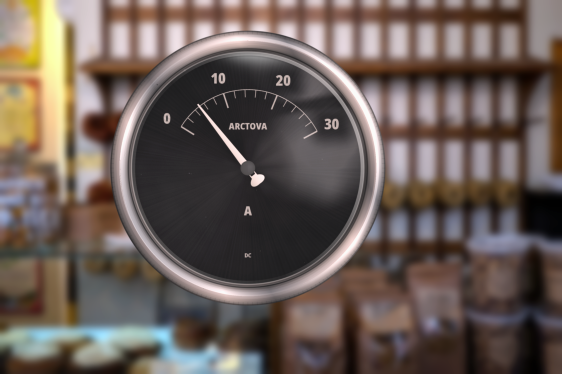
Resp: 5 A
